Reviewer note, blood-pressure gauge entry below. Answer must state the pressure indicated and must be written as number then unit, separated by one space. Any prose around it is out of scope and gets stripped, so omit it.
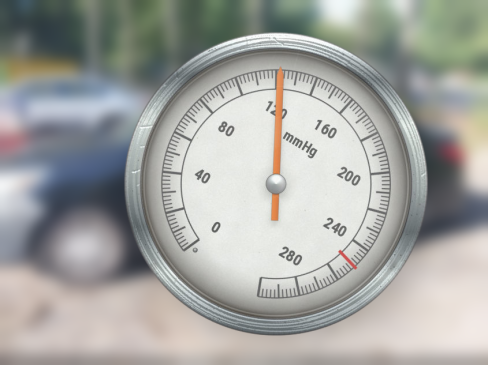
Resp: 122 mmHg
